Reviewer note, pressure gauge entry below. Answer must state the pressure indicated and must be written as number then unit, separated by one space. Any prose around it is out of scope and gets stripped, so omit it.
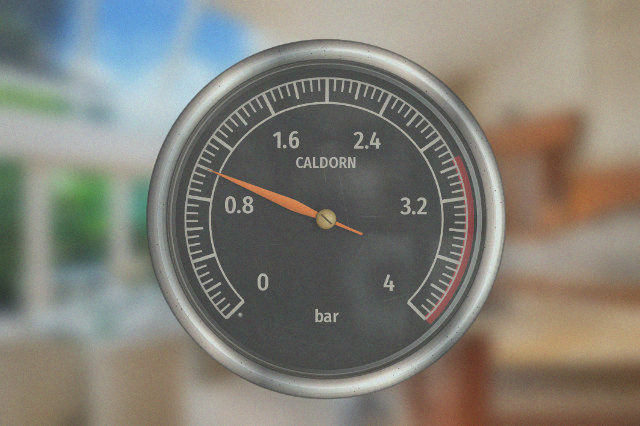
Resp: 1 bar
